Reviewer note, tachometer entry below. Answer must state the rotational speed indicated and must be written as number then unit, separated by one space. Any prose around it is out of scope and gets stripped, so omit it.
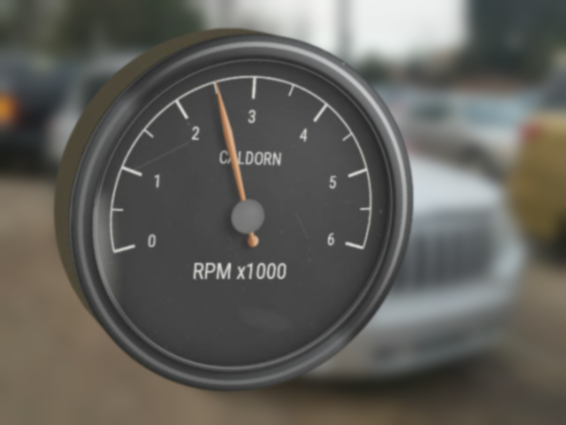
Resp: 2500 rpm
